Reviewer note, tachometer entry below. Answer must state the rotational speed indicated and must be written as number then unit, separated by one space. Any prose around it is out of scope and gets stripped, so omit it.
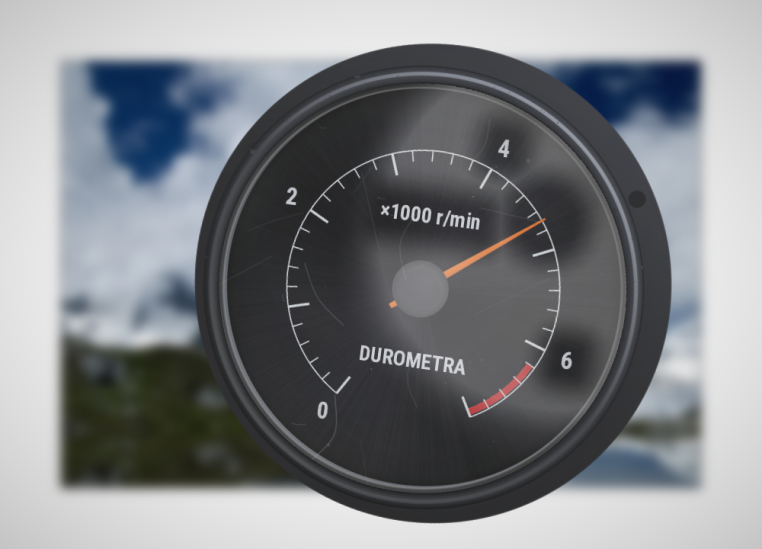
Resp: 4700 rpm
